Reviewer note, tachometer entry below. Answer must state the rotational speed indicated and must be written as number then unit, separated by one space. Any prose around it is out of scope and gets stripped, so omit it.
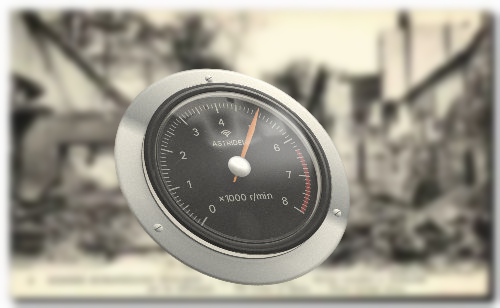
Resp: 5000 rpm
